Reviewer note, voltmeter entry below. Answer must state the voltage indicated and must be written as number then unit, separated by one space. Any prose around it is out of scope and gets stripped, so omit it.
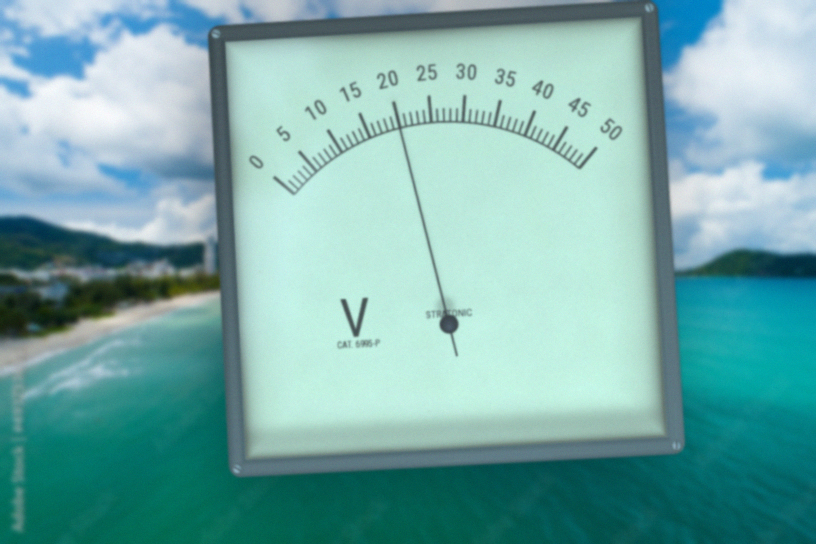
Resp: 20 V
